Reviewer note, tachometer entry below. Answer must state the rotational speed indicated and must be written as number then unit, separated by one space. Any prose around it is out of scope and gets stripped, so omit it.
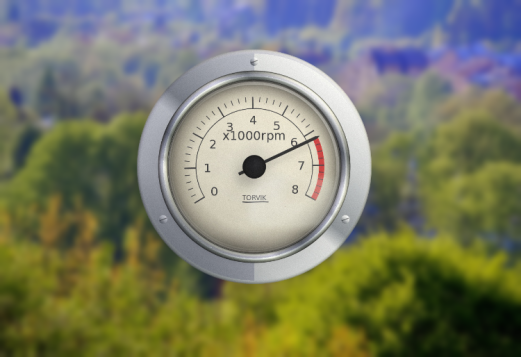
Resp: 6200 rpm
